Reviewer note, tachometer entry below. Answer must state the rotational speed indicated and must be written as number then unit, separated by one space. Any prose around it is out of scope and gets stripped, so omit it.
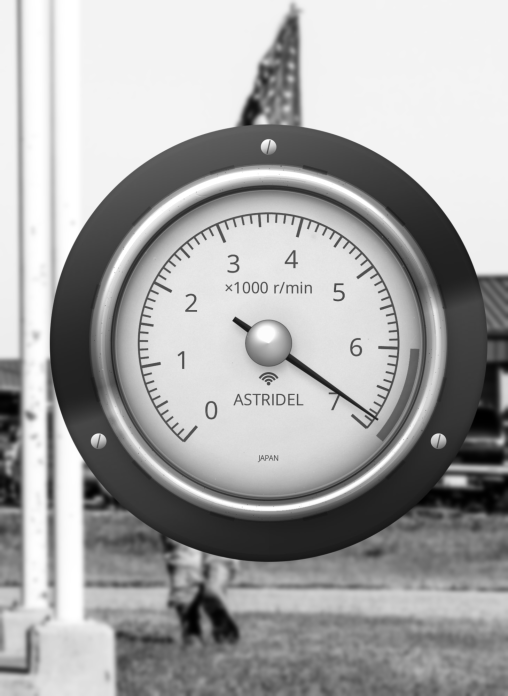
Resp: 6850 rpm
